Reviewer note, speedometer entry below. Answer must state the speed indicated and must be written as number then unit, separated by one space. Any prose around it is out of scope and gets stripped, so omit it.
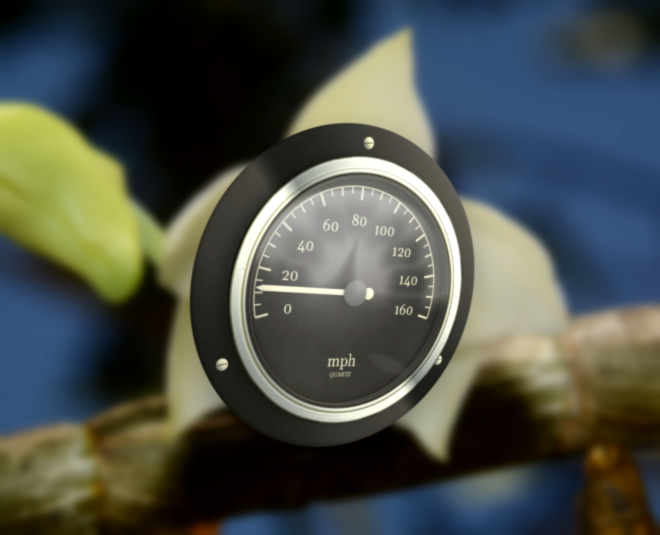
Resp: 12.5 mph
